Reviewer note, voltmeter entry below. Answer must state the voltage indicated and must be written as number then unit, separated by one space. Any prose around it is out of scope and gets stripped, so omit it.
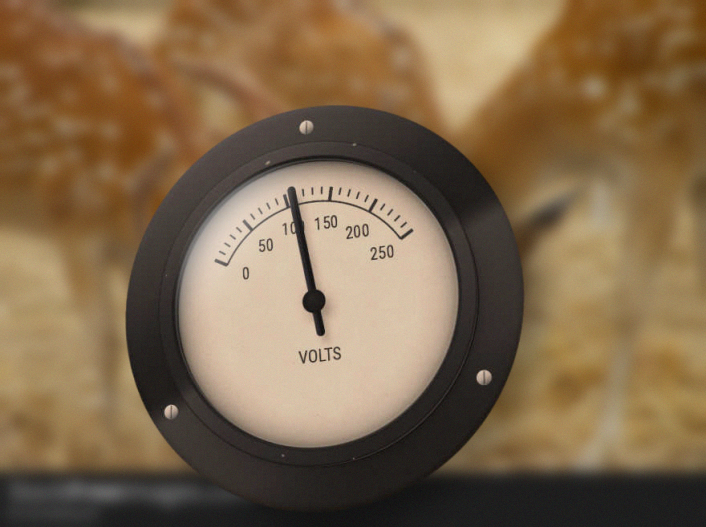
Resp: 110 V
